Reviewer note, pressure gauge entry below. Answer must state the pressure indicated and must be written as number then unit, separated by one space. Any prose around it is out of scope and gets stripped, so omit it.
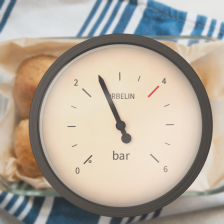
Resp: 2.5 bar
